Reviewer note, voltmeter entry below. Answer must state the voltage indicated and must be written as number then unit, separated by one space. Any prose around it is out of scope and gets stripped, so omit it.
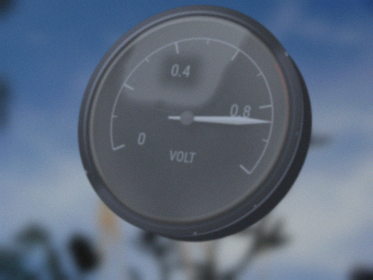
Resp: 0.85 V
